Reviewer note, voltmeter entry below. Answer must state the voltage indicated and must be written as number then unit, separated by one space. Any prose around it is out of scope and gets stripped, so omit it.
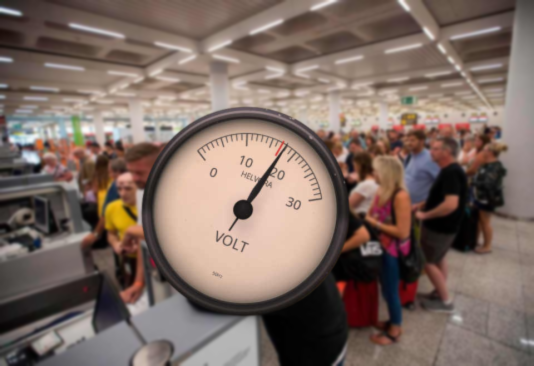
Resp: 18 V
